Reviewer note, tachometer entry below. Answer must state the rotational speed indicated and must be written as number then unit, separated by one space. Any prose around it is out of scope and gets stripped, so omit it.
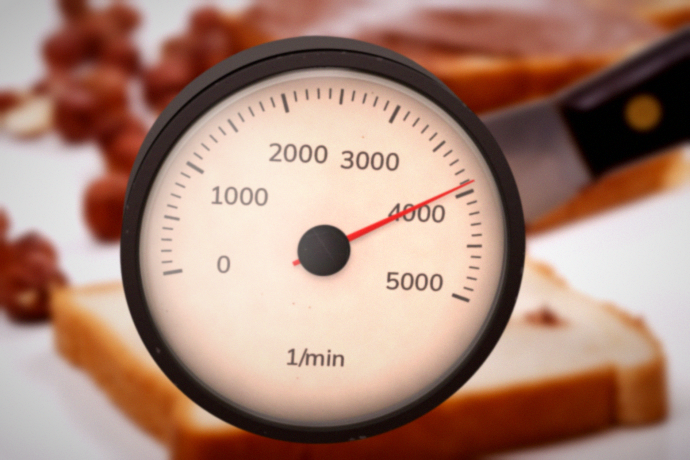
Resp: 3900 rpm
